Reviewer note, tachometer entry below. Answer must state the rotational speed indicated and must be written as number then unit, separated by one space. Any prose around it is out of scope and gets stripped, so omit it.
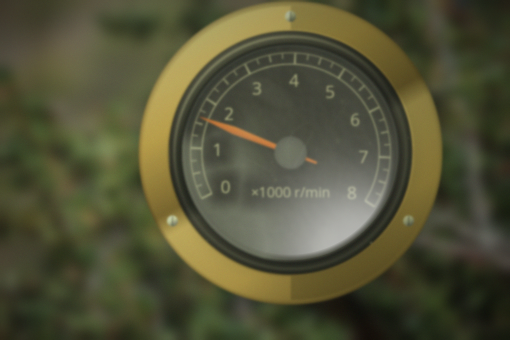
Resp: 1625 rpm
